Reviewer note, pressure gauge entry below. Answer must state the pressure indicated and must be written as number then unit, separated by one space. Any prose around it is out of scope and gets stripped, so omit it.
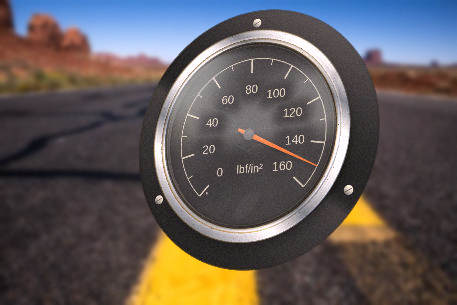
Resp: 150 psi
